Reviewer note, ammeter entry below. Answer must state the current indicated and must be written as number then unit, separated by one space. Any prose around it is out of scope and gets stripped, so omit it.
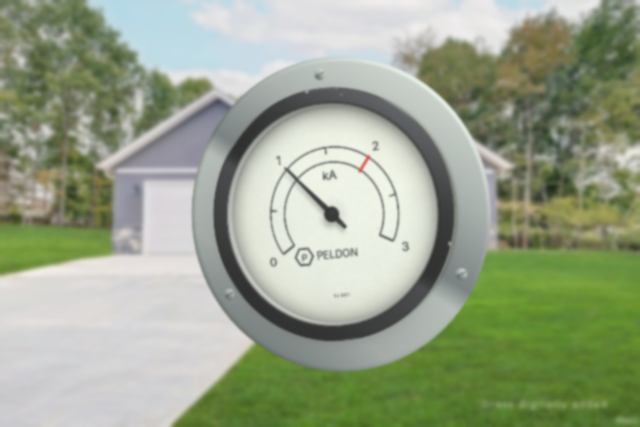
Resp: 1 kA
